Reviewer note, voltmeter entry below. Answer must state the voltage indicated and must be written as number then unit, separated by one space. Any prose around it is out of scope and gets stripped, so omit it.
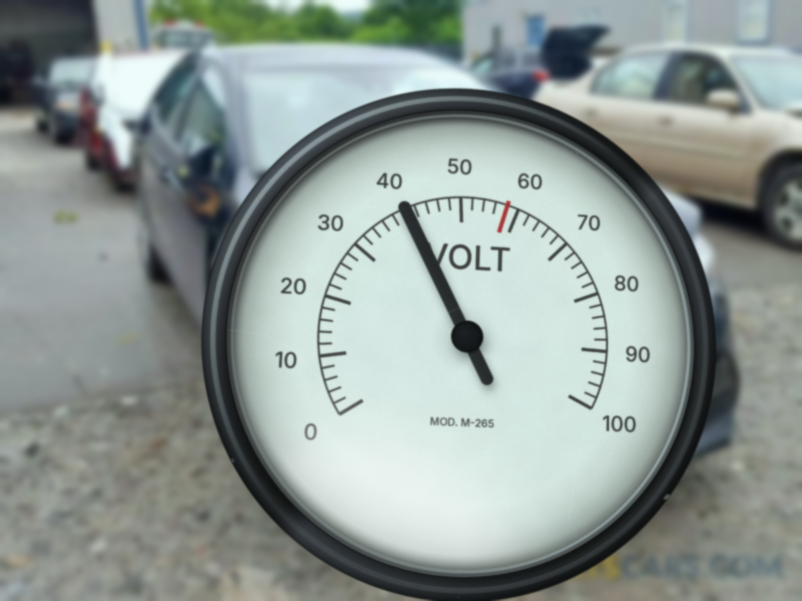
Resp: 40 V
